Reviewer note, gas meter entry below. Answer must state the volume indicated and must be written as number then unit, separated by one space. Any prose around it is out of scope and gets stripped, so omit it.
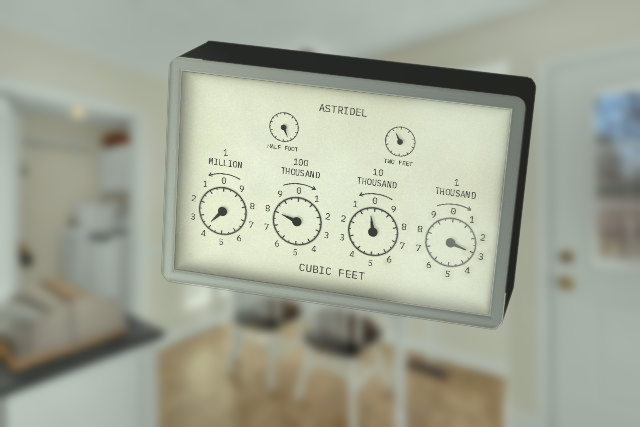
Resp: 380300 ft³
